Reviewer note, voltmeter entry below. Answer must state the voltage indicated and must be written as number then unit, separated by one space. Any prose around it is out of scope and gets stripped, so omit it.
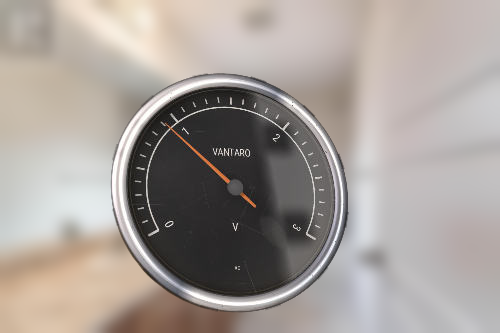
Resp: 0.9 V
